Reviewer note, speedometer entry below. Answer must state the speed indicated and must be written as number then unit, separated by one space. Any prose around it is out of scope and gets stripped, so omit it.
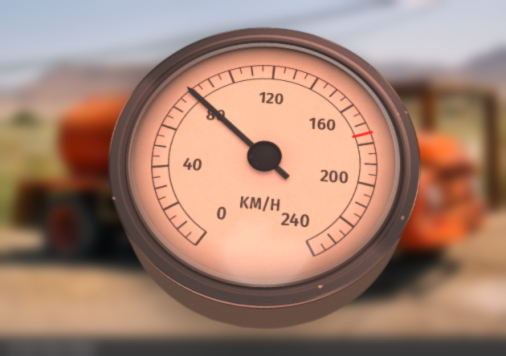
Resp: 80 km/h
